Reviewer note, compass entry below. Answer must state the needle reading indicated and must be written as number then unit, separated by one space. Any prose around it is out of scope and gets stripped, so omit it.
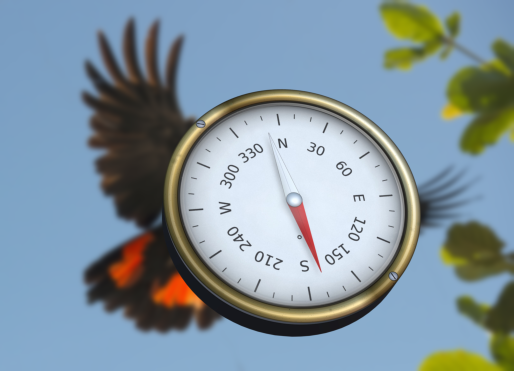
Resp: 170 °
